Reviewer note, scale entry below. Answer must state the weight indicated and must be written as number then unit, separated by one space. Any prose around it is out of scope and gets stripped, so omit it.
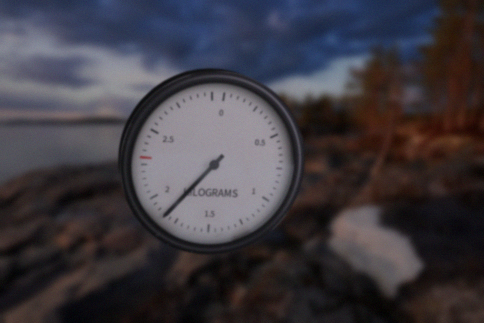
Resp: 1.85 kg
